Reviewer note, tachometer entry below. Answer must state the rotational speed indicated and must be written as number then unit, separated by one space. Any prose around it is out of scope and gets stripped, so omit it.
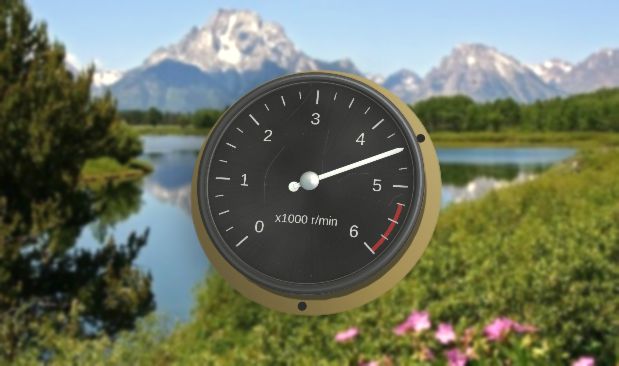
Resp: 4500 rpm
